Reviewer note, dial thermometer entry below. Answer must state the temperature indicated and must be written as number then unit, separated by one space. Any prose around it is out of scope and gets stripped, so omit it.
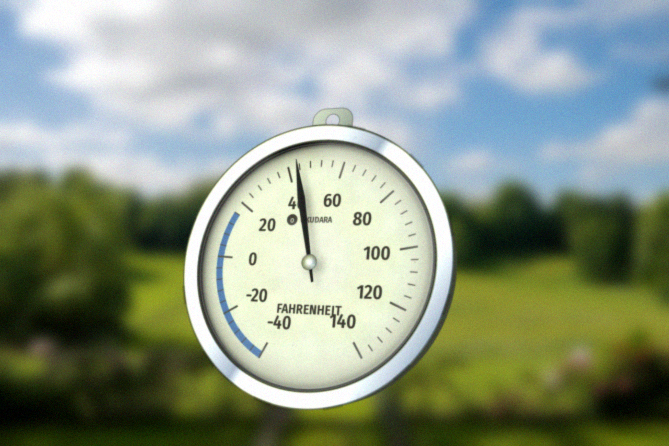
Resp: 44 °F
